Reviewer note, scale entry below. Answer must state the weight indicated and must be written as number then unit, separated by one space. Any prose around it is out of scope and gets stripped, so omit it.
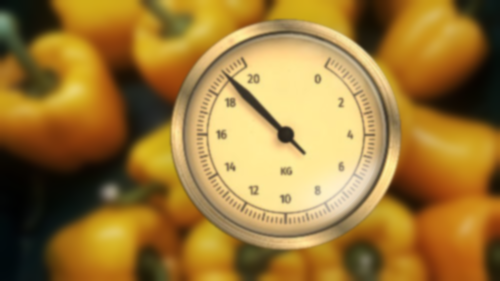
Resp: 19 kg
